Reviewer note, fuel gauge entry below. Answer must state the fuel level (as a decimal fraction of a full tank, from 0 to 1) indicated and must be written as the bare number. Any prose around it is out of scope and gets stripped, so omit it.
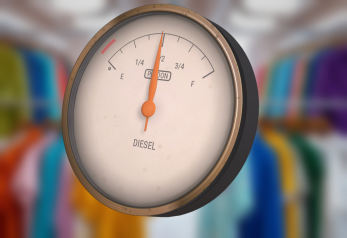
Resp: 0.5
